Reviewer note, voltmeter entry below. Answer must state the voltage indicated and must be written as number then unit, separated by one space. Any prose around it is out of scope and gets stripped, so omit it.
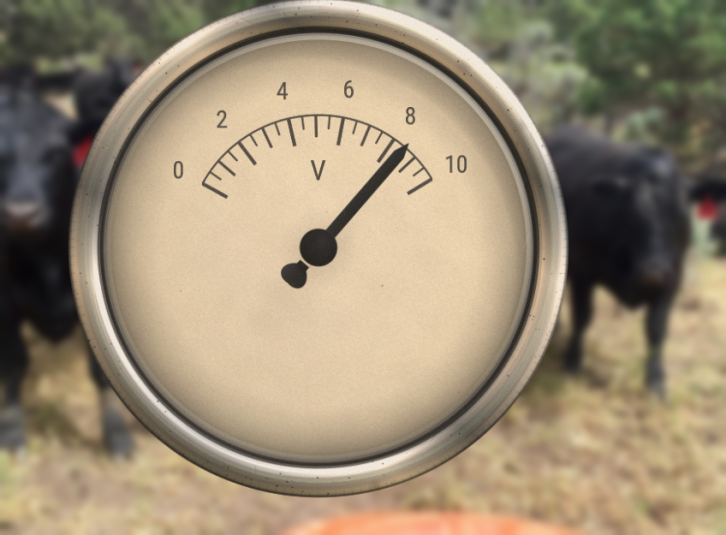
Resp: 8.5 V
